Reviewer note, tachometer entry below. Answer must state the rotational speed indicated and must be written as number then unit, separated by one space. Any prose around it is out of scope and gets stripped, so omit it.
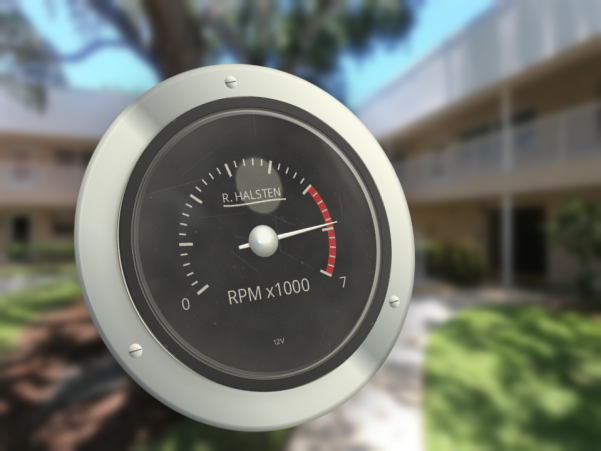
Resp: 5900 rpm
